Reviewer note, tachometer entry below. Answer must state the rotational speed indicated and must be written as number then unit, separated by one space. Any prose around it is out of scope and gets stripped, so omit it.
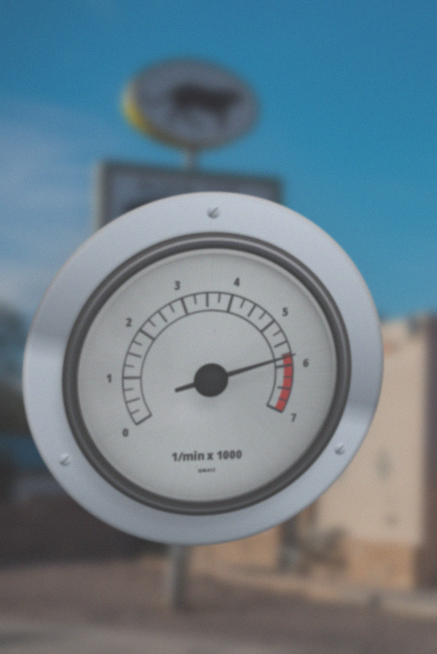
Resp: 5750 rpm
